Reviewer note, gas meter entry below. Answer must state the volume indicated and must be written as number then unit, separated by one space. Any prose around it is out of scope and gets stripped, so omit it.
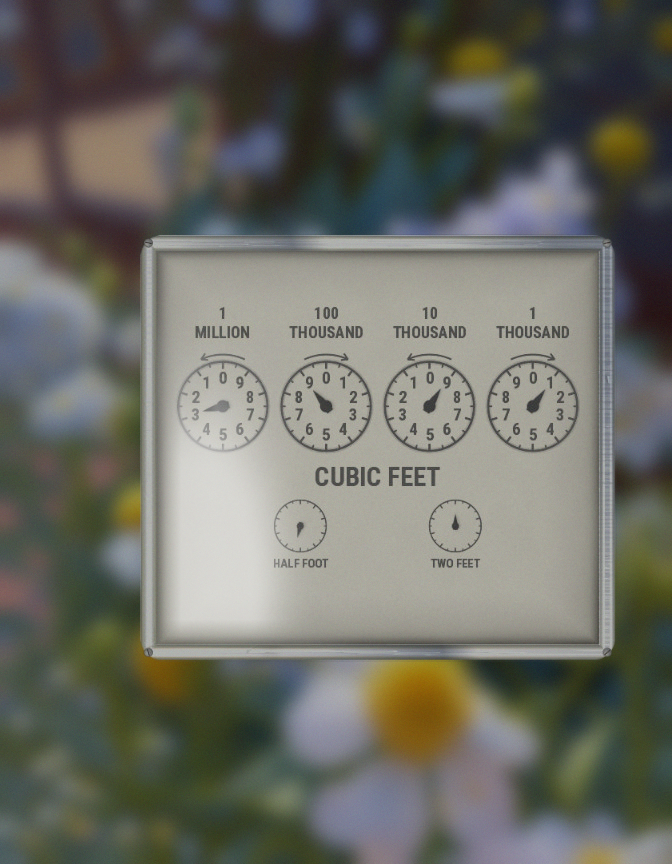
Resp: 289100 ft³
